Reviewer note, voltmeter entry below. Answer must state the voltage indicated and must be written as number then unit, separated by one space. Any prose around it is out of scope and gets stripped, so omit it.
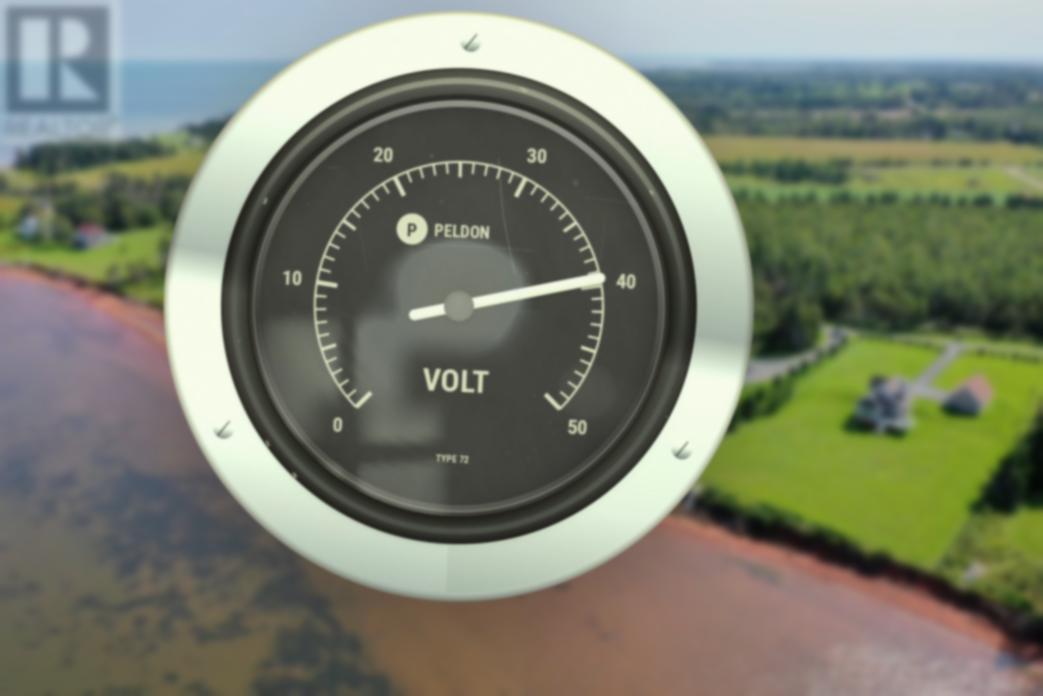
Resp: 39.5 V
